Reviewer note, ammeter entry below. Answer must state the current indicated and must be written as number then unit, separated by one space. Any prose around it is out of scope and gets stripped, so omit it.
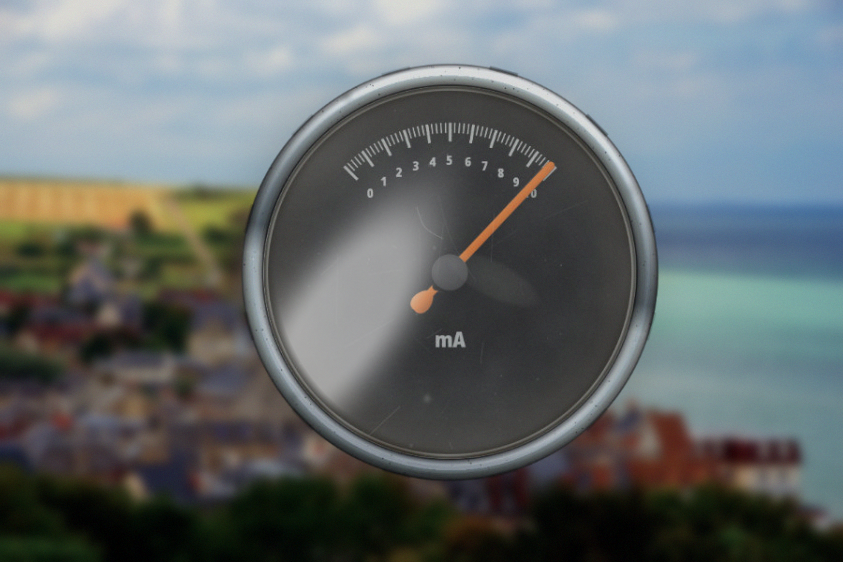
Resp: 9.8 mA
